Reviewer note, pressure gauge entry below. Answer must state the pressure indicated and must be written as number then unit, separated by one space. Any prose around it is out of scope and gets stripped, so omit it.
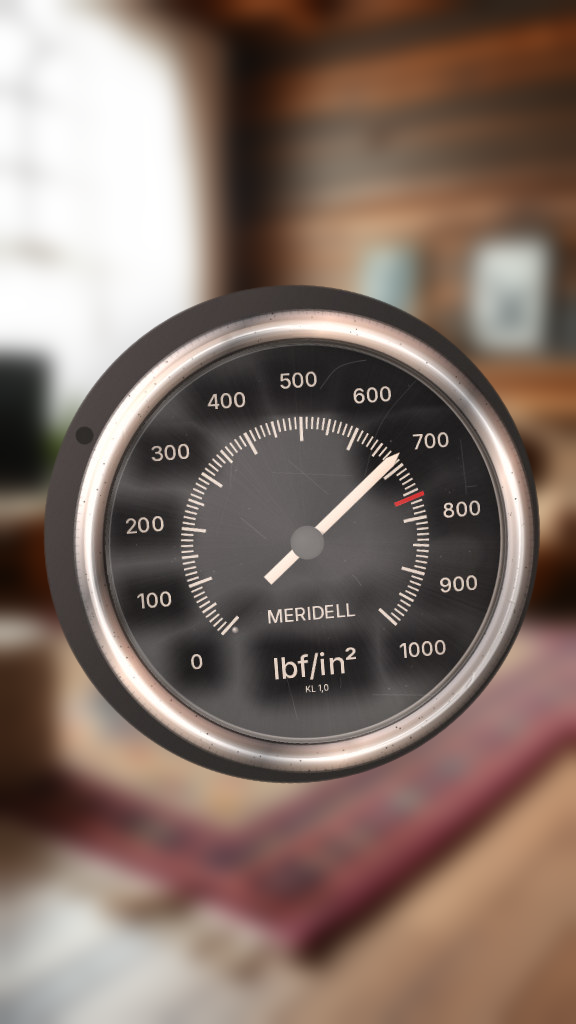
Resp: 680 psi
